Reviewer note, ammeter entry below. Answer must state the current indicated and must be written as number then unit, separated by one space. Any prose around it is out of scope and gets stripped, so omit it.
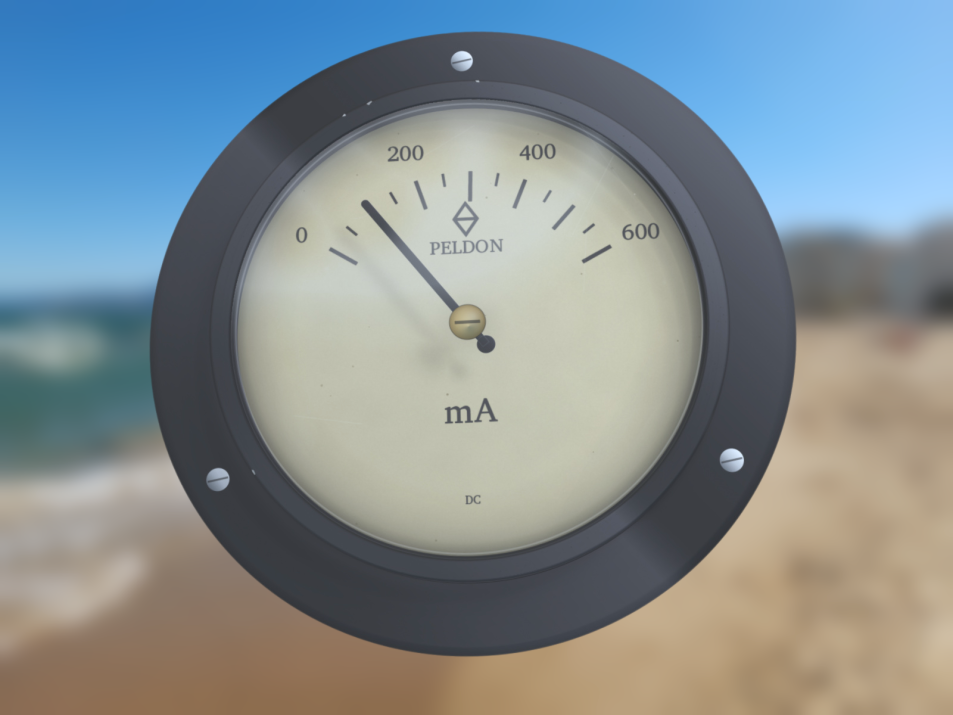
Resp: 100 mA
